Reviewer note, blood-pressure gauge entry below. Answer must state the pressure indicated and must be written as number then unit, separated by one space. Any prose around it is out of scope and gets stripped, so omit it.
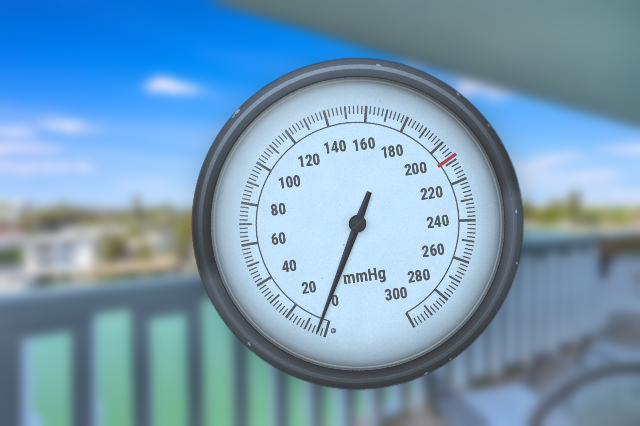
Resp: 4 mmHg
